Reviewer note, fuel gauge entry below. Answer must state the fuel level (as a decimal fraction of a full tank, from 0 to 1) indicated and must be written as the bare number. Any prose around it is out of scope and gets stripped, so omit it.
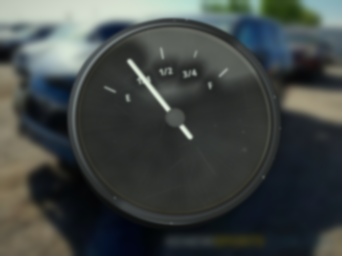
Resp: 0.25
